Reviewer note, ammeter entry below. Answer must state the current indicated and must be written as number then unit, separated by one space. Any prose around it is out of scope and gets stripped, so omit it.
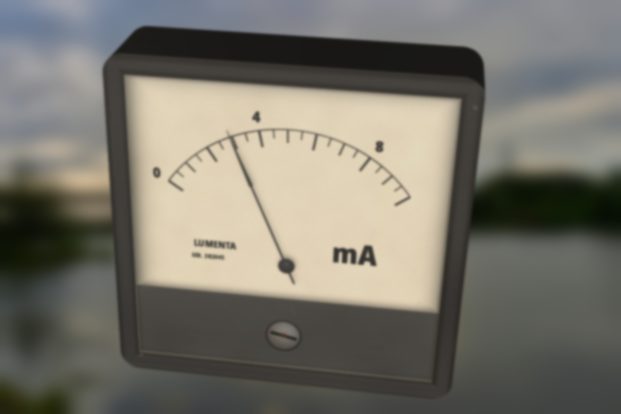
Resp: 3 mA
